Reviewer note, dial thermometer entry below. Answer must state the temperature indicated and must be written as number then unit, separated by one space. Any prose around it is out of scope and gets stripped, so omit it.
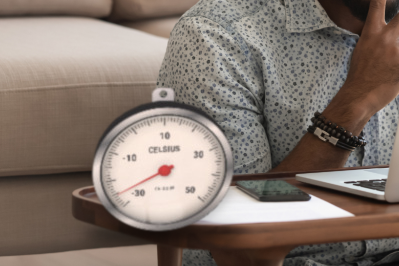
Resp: -25 °C
